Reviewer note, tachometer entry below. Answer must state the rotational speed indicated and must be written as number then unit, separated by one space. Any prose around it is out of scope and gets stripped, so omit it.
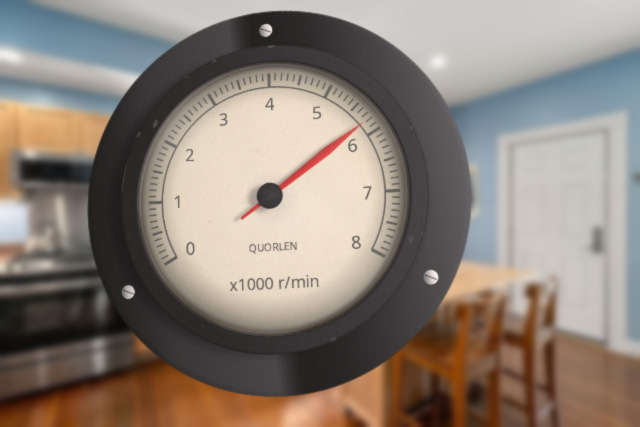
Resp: 5800 rpm
